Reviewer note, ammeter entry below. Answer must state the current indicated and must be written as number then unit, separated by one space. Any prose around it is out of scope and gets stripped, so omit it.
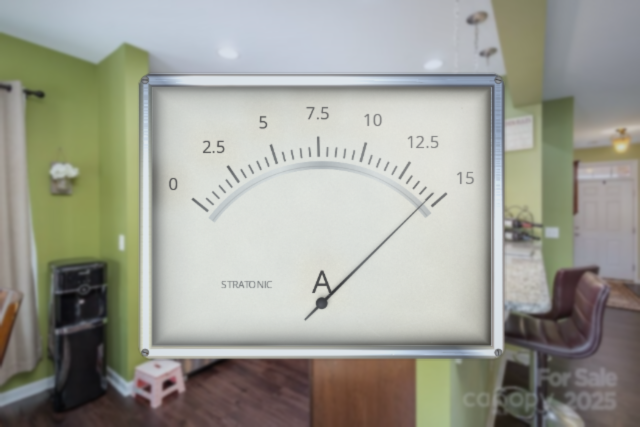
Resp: 14.5 A
